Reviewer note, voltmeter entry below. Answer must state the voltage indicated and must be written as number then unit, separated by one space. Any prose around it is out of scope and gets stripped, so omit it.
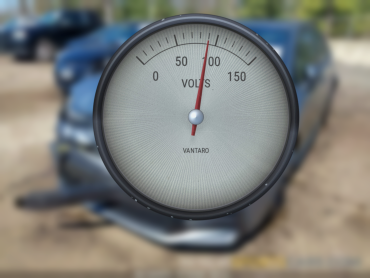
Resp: 90 V
